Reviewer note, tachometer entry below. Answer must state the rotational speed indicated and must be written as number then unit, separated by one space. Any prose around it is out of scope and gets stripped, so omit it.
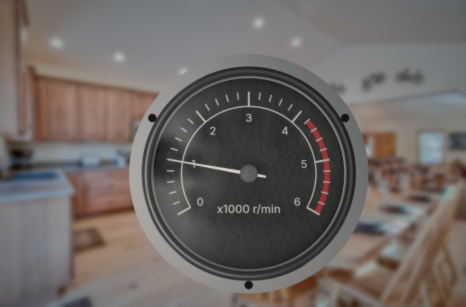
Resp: 1000 rpm
